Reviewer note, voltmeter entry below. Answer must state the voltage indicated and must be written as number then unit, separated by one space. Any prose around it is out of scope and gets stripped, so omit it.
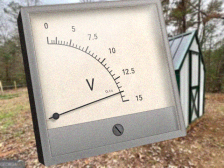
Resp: 14 V
